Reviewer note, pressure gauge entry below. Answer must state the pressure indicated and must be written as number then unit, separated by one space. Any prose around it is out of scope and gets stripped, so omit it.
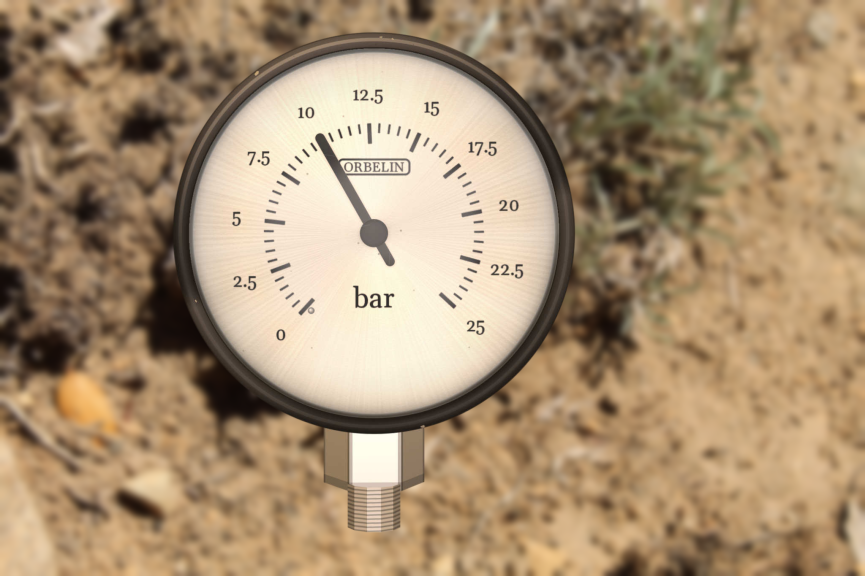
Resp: 10 bar
